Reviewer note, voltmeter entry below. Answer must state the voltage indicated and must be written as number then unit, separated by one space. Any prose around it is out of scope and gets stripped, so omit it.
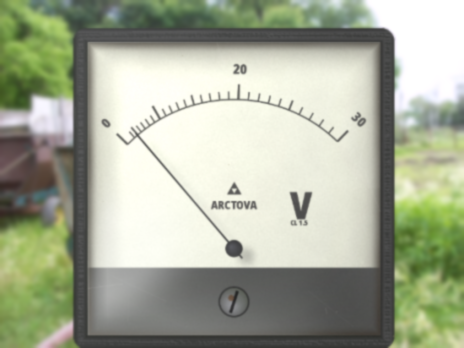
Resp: 5 V
